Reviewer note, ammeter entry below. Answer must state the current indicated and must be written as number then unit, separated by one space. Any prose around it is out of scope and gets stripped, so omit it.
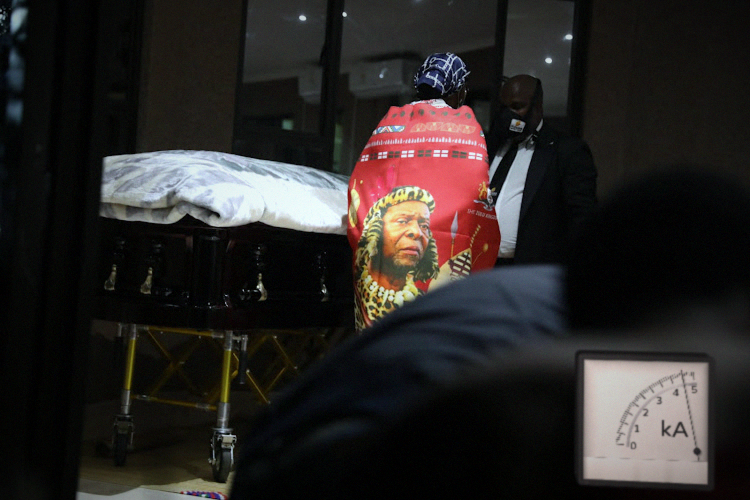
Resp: 4.5 kA
